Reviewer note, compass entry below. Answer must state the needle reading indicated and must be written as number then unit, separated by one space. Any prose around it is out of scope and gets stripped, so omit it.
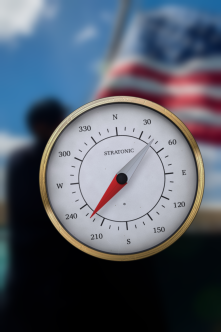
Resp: 225 °
